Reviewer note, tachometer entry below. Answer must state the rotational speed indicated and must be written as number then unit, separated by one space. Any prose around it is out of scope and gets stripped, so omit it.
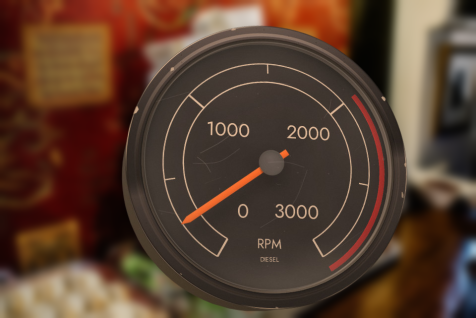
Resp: 250 rpm
